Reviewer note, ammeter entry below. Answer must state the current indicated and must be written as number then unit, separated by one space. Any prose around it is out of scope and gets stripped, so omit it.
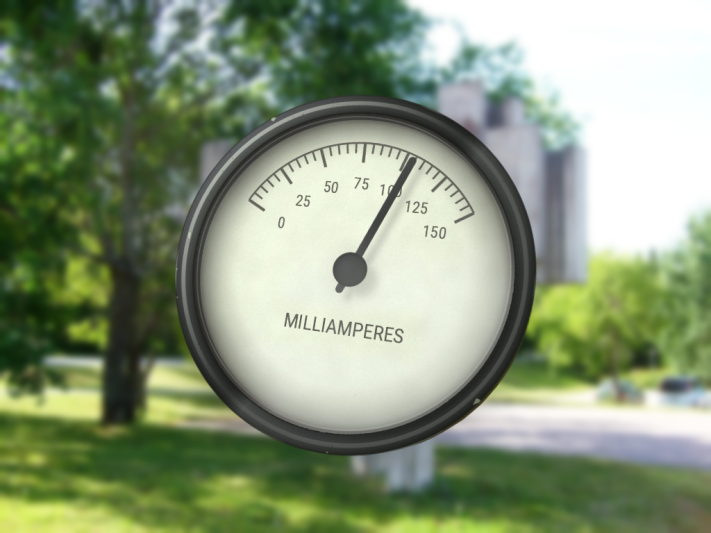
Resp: 105 mA
